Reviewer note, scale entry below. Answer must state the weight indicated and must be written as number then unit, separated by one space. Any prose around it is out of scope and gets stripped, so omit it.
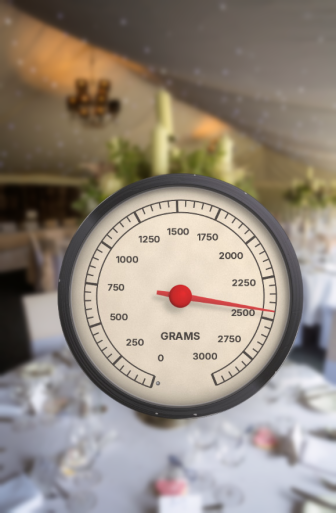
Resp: 2450 g
